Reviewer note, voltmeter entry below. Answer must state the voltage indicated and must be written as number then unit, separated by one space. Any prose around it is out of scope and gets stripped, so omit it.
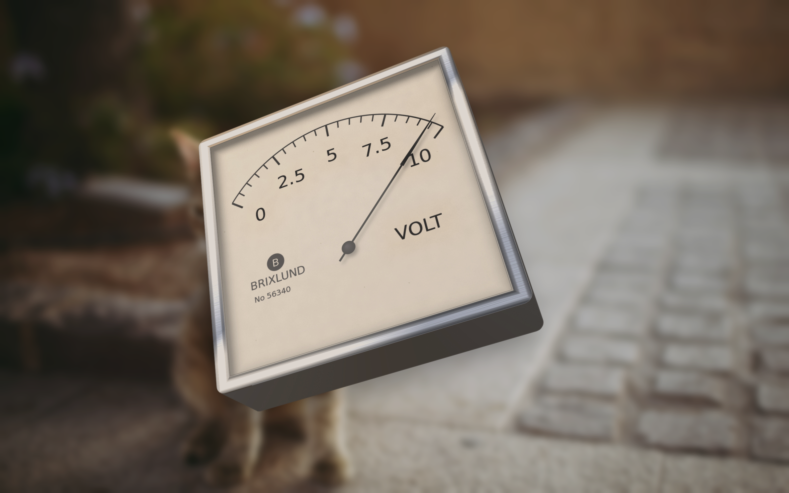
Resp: 9.5 V
